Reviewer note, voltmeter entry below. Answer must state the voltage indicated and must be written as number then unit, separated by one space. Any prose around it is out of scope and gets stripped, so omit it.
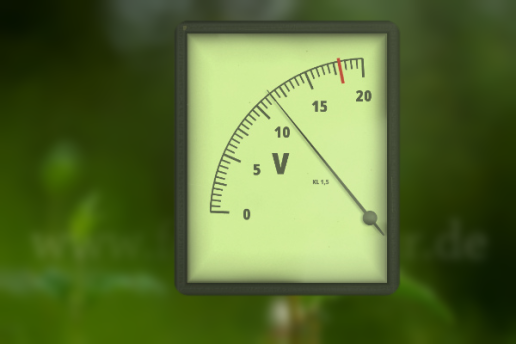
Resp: 11.5 V
